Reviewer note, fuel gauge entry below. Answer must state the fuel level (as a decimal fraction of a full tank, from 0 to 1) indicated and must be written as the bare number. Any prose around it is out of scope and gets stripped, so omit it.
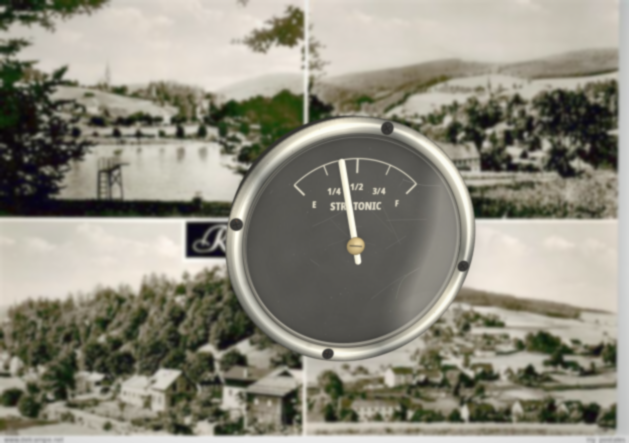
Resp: 0.375
